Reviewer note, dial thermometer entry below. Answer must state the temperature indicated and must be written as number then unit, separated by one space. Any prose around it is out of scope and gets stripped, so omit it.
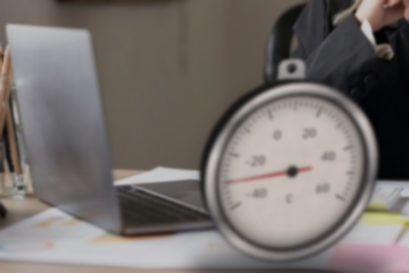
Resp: -30 °C
